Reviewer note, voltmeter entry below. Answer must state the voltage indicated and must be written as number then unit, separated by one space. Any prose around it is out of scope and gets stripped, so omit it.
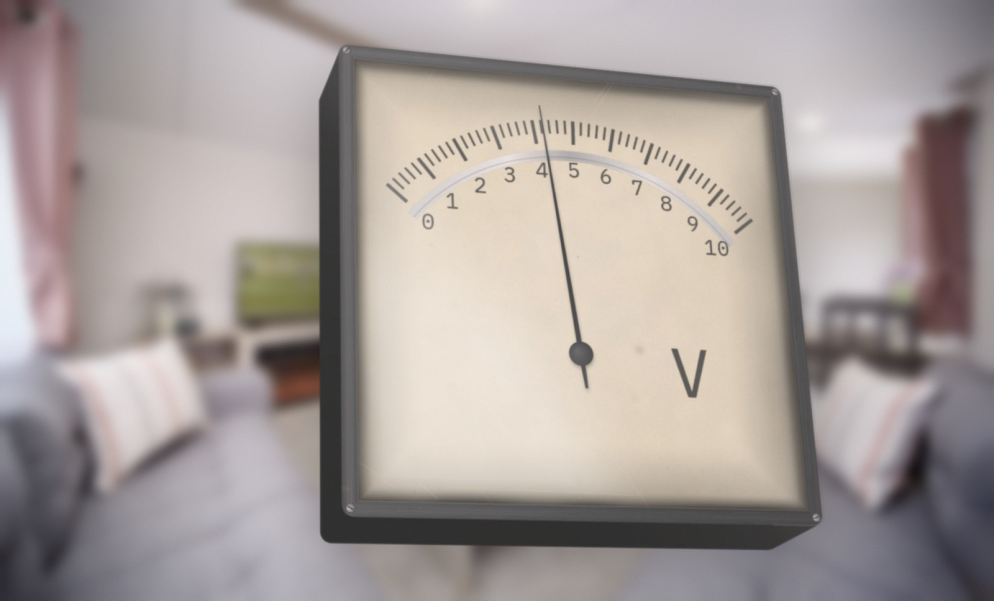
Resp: 4.2 V
